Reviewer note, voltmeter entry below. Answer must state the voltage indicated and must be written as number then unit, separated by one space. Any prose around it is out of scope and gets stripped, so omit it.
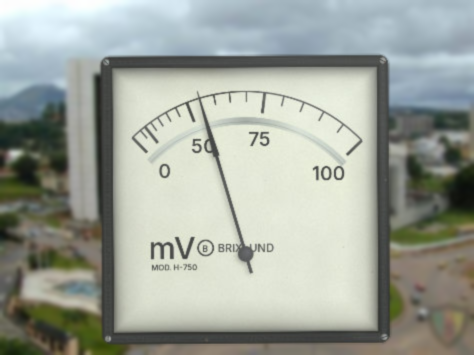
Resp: 55 mV
